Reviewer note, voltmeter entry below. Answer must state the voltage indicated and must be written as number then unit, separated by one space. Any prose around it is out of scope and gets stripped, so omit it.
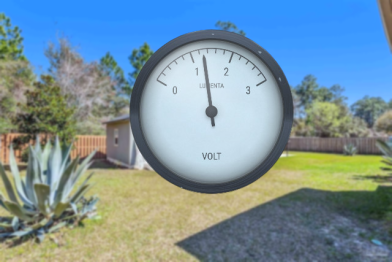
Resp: 1.3 V
